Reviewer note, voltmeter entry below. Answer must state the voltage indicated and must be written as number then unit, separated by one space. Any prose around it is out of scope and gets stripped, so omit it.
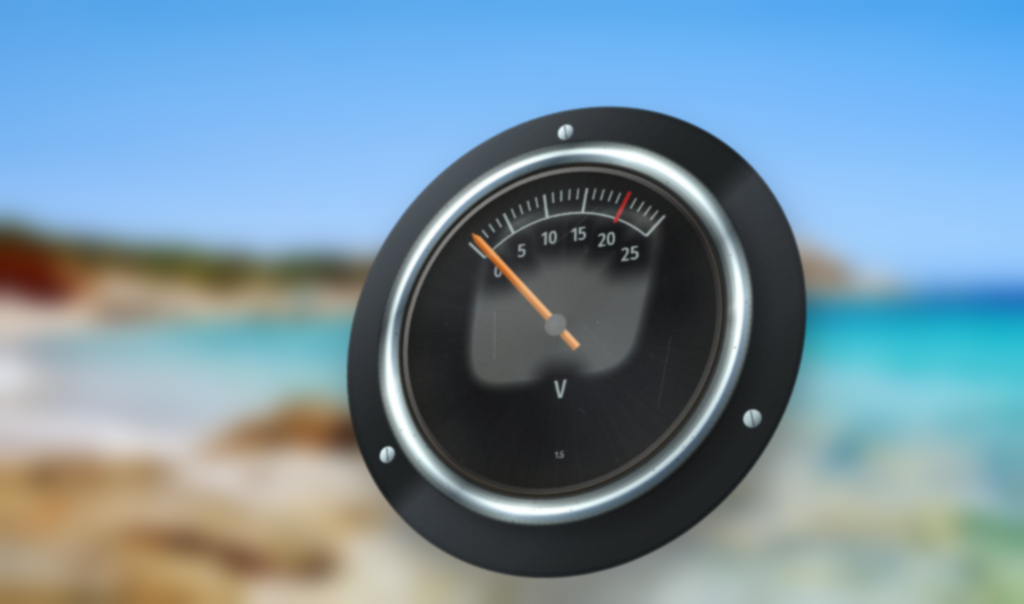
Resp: 1 V
